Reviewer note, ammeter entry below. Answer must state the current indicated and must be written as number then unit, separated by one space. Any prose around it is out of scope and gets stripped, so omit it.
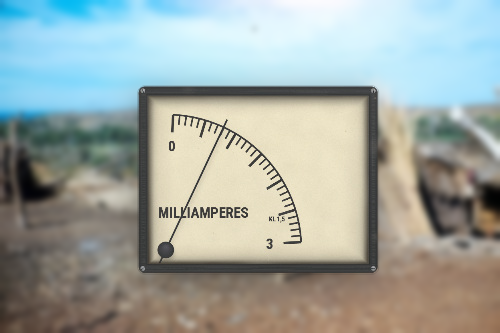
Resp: 0.8 mA
